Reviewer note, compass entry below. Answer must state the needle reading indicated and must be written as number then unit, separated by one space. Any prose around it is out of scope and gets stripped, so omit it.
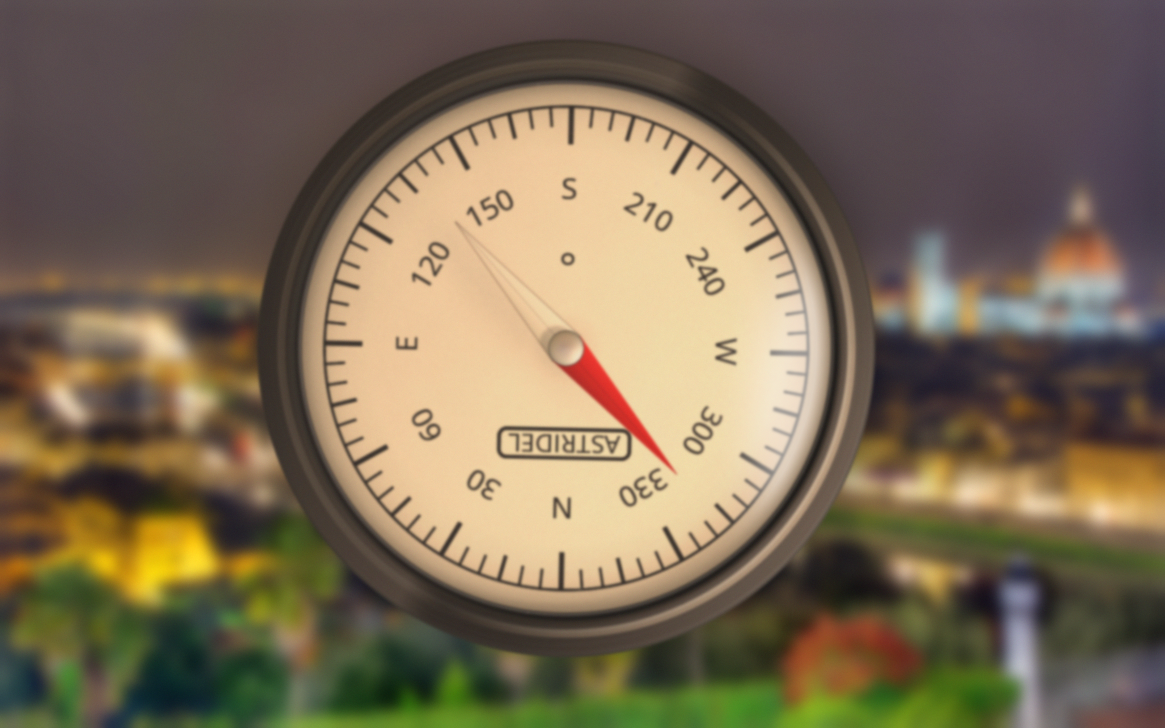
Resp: 317.5 °
